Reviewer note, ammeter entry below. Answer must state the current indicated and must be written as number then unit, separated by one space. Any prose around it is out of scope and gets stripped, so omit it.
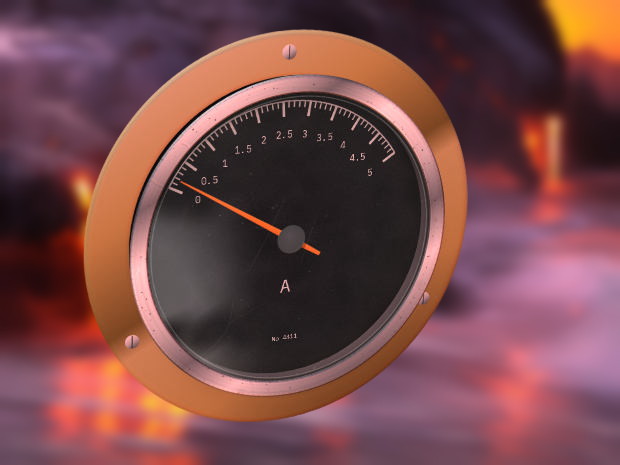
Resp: 0.2 A
